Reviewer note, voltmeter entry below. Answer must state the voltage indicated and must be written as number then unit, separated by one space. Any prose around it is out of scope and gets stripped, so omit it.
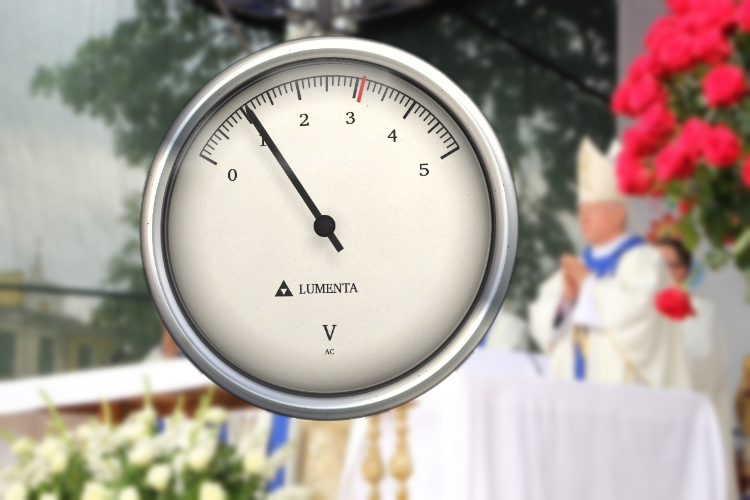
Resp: 1.1 V
